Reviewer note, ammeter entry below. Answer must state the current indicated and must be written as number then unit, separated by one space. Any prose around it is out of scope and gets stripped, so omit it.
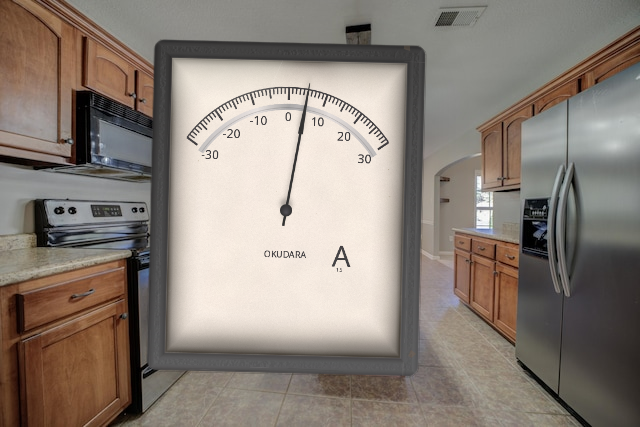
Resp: 5 A
